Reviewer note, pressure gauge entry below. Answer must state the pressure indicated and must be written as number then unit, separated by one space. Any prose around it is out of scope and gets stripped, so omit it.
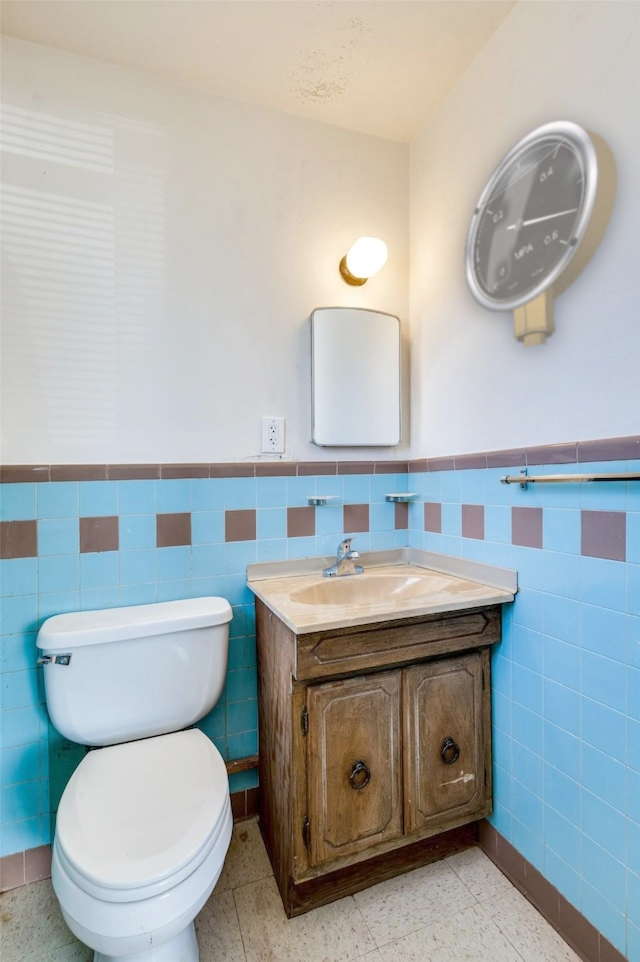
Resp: 0.55 MPa
